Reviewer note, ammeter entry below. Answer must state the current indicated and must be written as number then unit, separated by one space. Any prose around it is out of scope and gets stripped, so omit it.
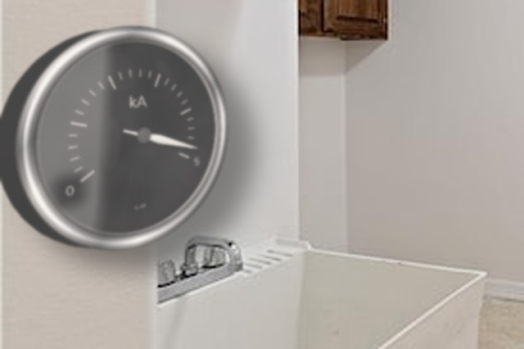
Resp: 4.8 kA
